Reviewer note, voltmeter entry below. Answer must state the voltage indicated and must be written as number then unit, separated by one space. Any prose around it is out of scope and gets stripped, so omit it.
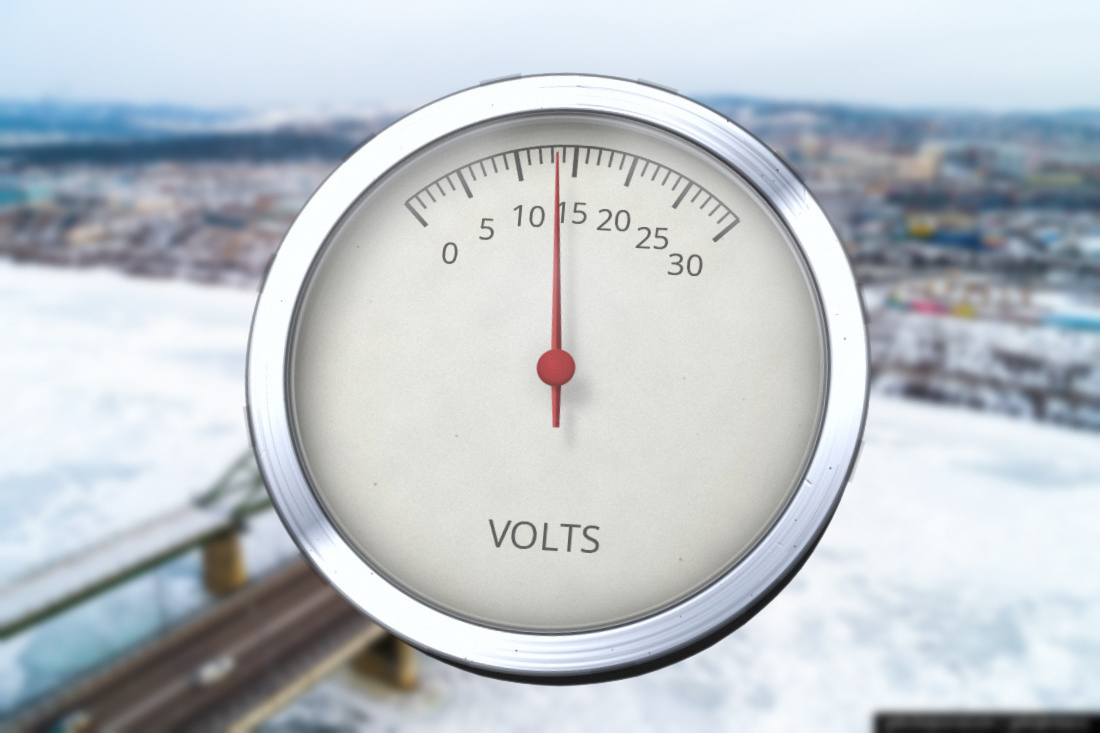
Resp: 13.5 V
